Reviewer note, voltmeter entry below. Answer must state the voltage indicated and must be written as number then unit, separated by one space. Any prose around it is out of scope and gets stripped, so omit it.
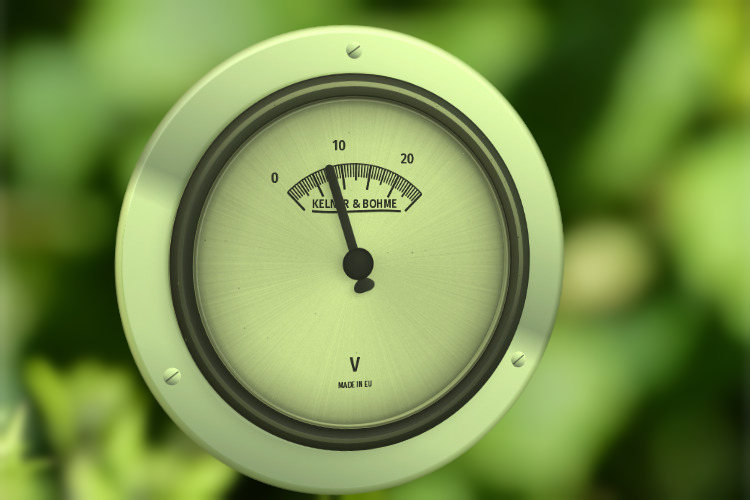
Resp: 7.5 V
